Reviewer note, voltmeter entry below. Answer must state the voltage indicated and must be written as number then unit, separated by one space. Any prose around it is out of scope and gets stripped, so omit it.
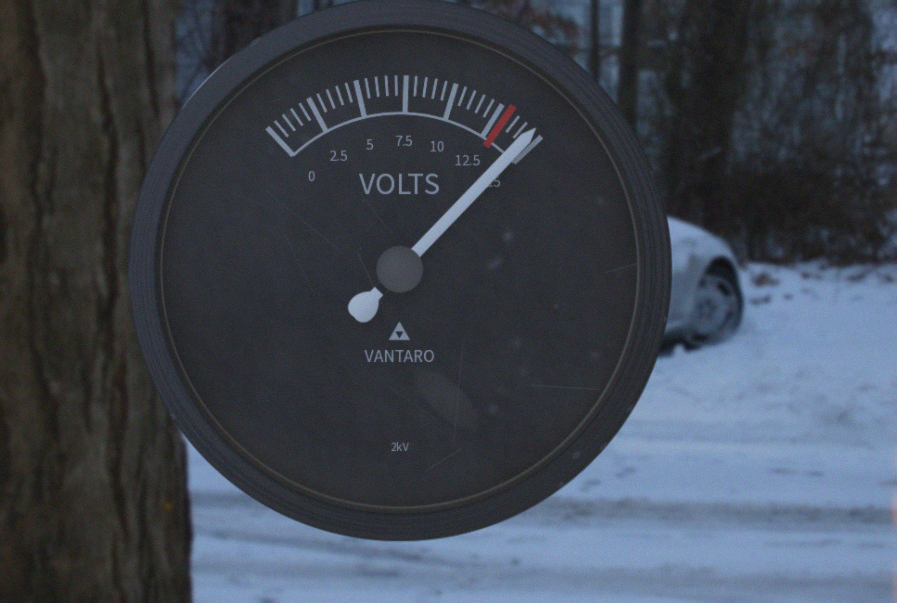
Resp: 14.5 V
